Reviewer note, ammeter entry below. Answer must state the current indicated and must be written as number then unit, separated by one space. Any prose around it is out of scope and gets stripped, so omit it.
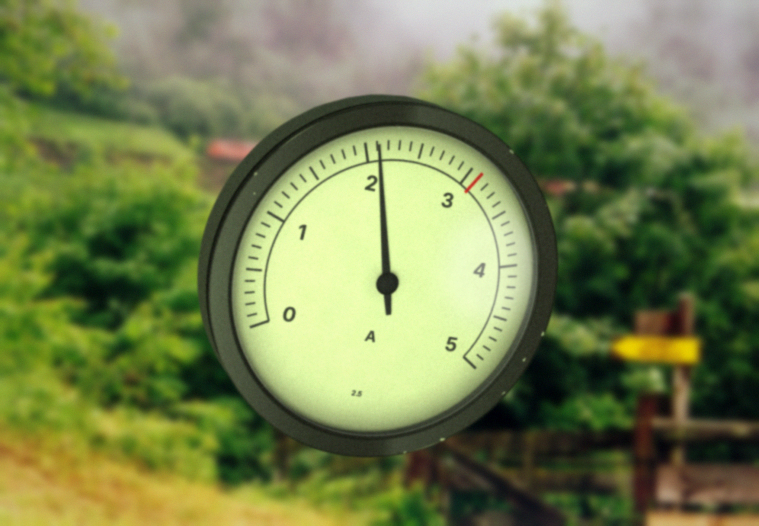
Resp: 2.1 A
